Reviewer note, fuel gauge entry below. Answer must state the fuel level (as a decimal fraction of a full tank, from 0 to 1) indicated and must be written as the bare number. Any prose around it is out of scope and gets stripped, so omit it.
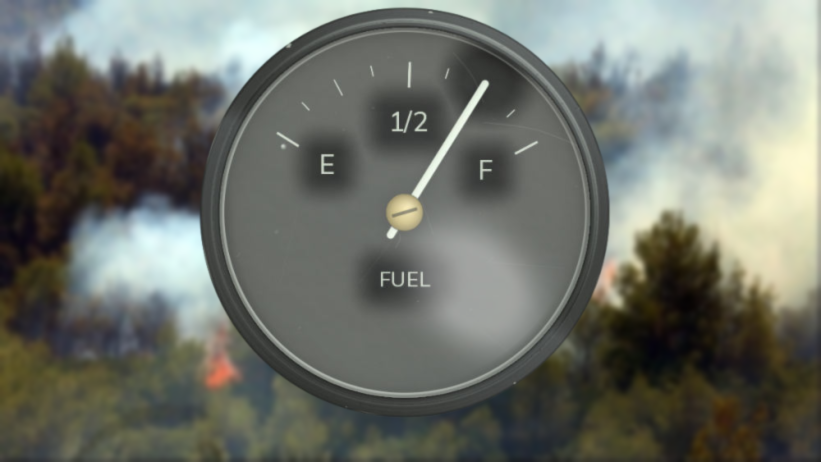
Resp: 0.75
